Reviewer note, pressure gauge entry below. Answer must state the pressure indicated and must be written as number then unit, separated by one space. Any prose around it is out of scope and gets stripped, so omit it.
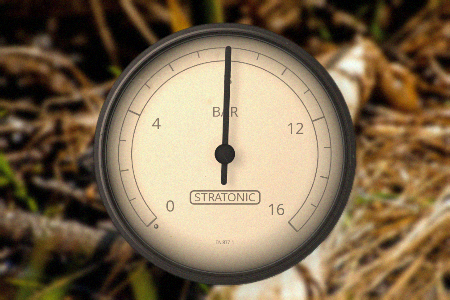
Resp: 8 bar
